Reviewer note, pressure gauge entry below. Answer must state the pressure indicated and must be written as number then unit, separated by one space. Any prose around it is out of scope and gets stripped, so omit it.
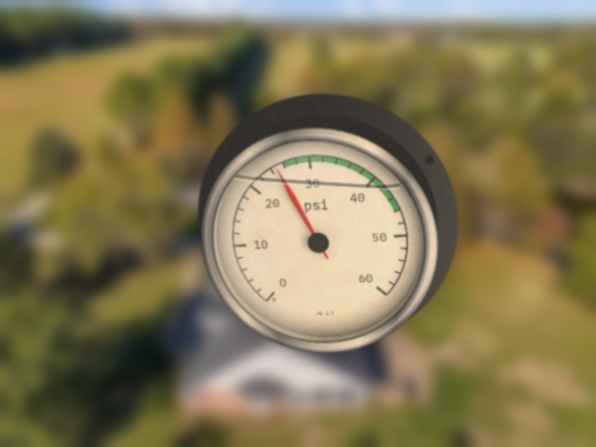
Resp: 25 psi
